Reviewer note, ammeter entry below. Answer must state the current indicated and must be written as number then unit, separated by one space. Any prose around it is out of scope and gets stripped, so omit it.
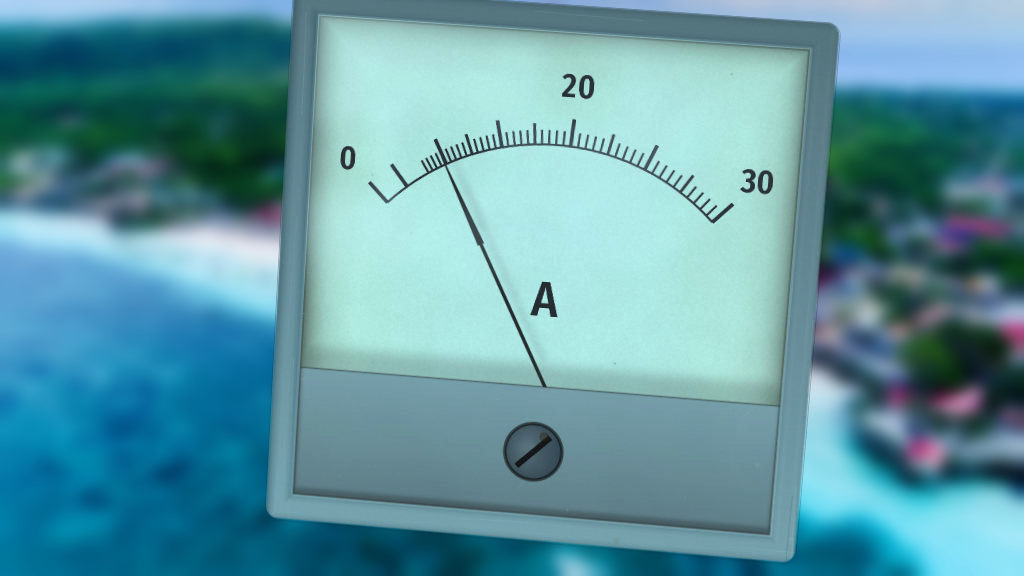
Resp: 10 A
